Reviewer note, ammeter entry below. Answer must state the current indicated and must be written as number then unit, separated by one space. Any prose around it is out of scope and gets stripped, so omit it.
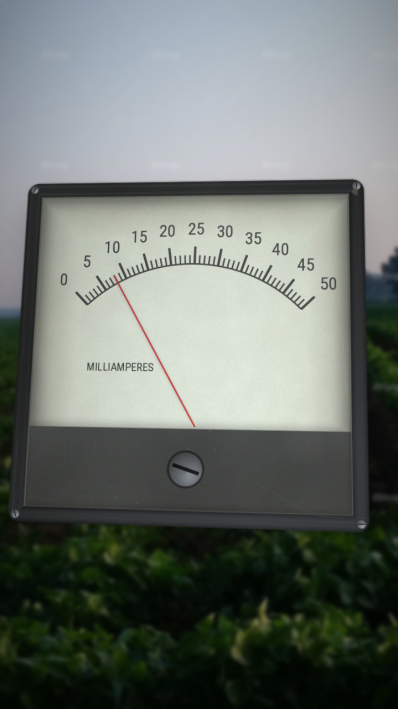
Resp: 8 mA
